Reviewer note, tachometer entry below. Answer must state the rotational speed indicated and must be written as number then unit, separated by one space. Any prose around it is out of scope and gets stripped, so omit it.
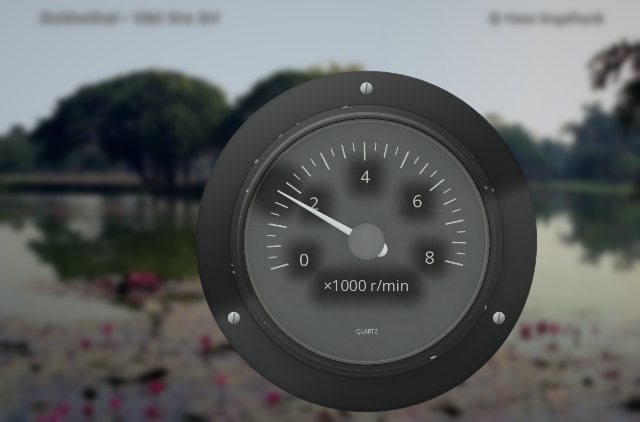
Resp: 1750 rpm
